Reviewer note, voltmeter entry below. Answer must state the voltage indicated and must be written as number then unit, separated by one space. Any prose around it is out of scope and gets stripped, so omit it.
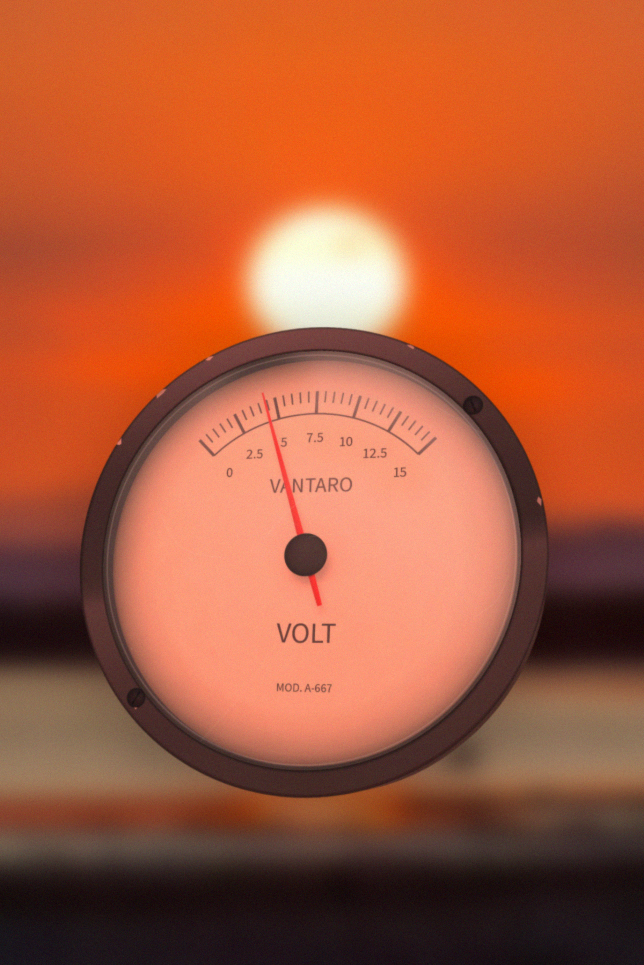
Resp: 4.5 V
